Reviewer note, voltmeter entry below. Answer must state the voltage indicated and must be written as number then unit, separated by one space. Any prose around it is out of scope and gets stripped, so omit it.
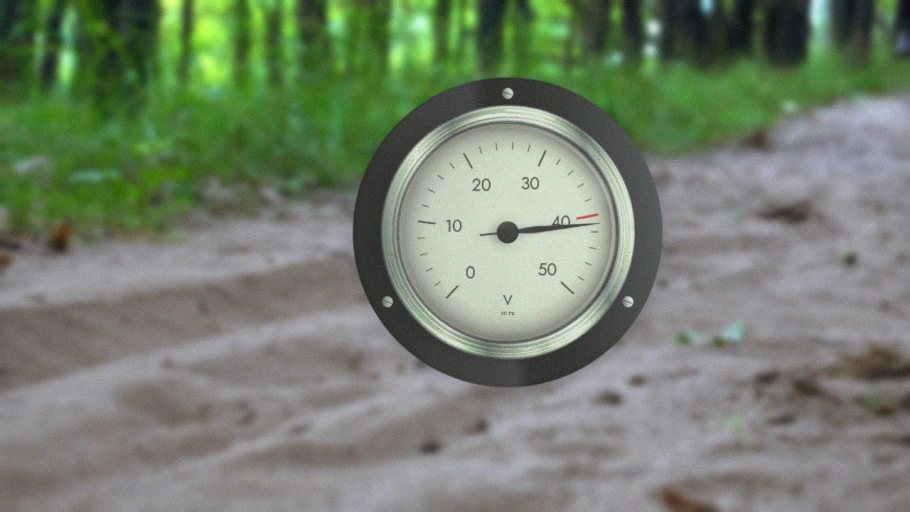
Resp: 41 V
